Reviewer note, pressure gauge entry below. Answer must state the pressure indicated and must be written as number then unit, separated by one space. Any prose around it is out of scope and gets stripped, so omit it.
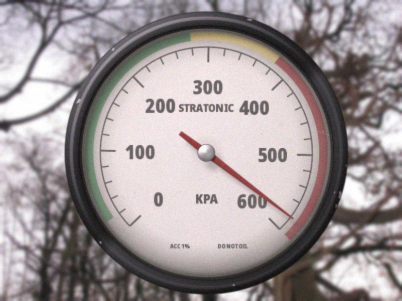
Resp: 580 kPa
